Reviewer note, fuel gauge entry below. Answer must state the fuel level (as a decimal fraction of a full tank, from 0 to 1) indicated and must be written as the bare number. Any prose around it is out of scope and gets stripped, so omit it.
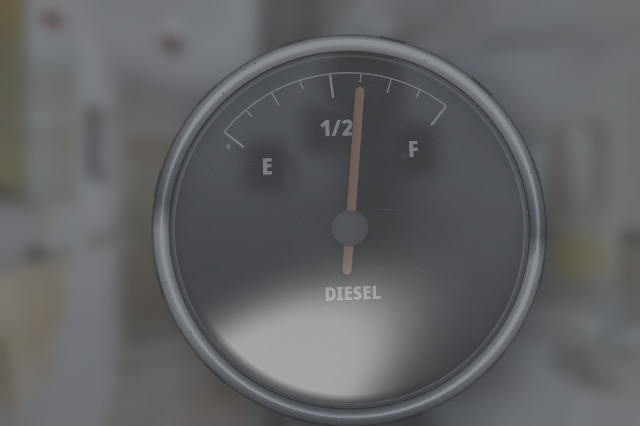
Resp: 0.625
